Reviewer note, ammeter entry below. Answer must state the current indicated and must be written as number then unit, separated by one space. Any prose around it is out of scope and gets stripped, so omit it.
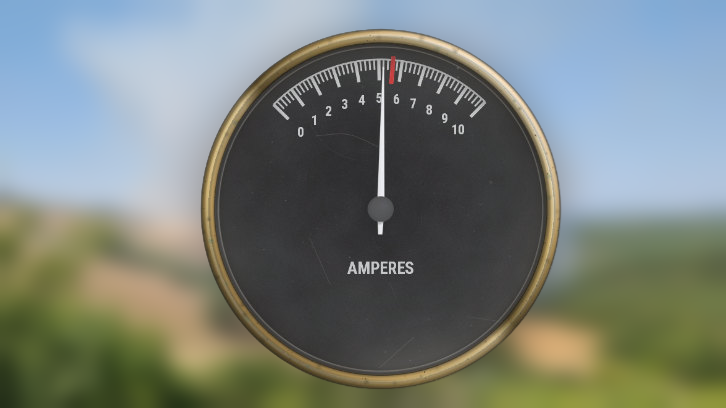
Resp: 5.2 A
